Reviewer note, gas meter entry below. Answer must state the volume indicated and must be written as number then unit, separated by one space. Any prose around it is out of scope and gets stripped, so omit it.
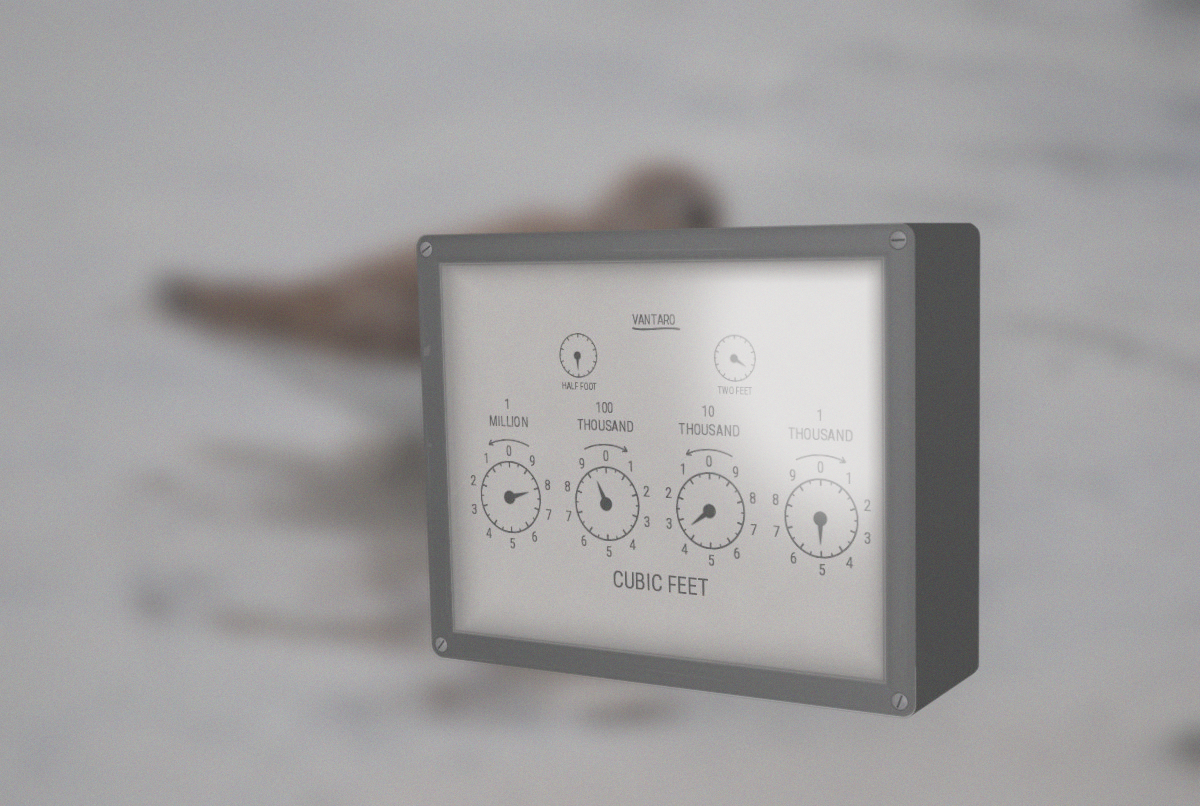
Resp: 793500 ft³
